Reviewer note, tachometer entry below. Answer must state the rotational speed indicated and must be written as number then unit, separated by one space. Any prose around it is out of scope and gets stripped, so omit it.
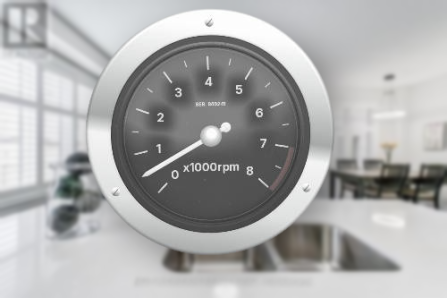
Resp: 500 rpm
